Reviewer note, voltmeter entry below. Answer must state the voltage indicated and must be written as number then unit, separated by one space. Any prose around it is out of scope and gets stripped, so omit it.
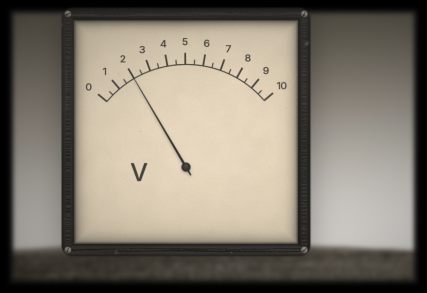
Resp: 2 V
